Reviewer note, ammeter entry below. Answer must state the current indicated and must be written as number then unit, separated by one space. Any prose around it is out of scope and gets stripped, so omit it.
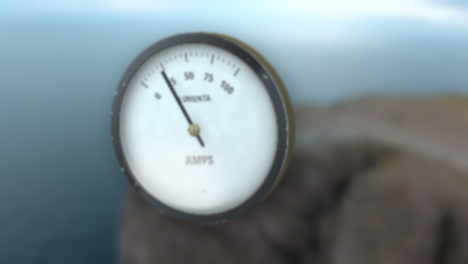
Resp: 25 A
